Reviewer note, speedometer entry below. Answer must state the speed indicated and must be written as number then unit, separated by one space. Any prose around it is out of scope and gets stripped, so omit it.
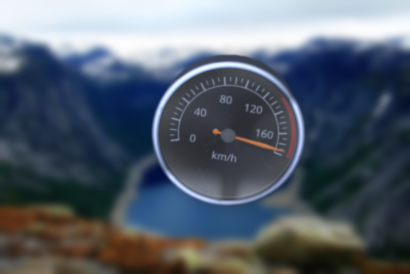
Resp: 175 km/h
